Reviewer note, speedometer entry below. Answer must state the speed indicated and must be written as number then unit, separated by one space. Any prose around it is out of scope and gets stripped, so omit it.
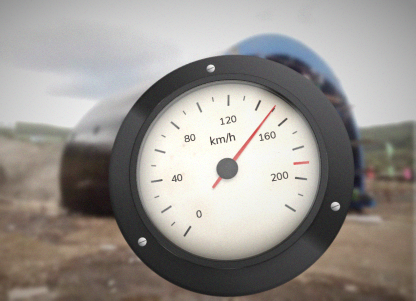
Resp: 150 km/h
